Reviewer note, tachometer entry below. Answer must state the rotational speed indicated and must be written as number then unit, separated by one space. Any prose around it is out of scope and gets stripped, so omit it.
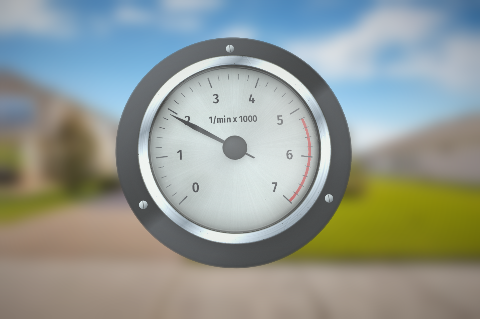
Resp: 1900 rpm
